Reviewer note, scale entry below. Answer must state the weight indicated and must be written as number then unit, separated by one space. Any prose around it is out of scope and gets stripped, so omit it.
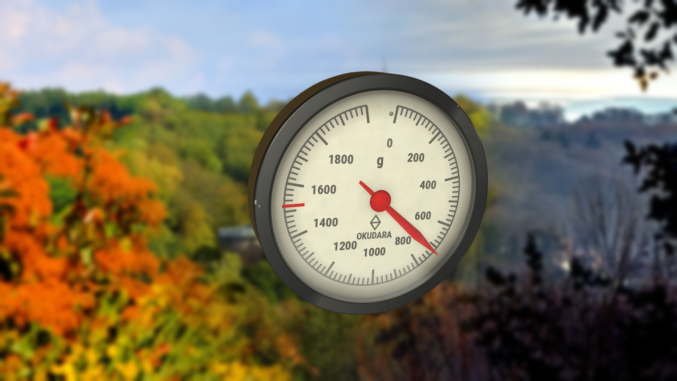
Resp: 720 g
